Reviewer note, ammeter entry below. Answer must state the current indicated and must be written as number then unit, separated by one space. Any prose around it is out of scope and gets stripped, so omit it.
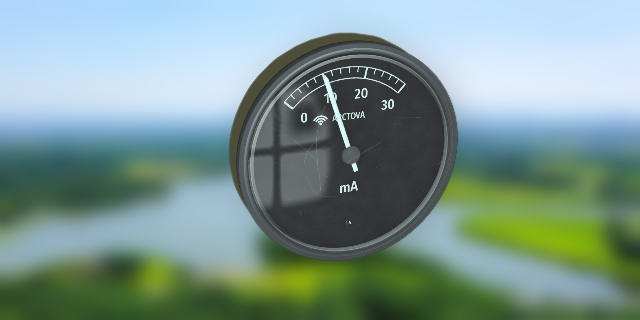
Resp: 10 mA
